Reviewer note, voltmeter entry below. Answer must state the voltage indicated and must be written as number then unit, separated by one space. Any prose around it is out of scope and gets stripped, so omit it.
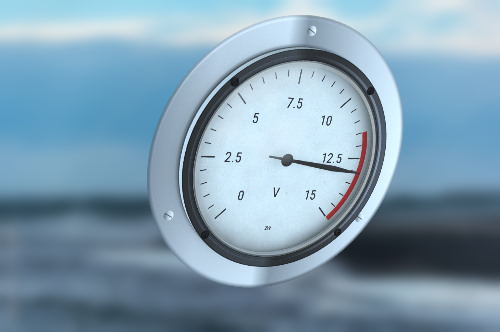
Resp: 13 V
